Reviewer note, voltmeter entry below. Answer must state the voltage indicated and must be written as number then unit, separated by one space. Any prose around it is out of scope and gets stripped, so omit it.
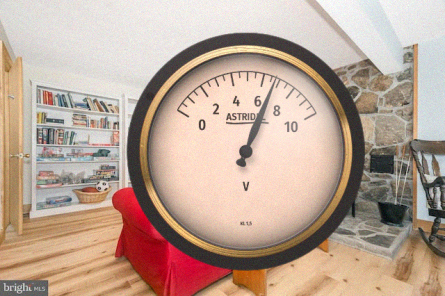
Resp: 6.75 V
